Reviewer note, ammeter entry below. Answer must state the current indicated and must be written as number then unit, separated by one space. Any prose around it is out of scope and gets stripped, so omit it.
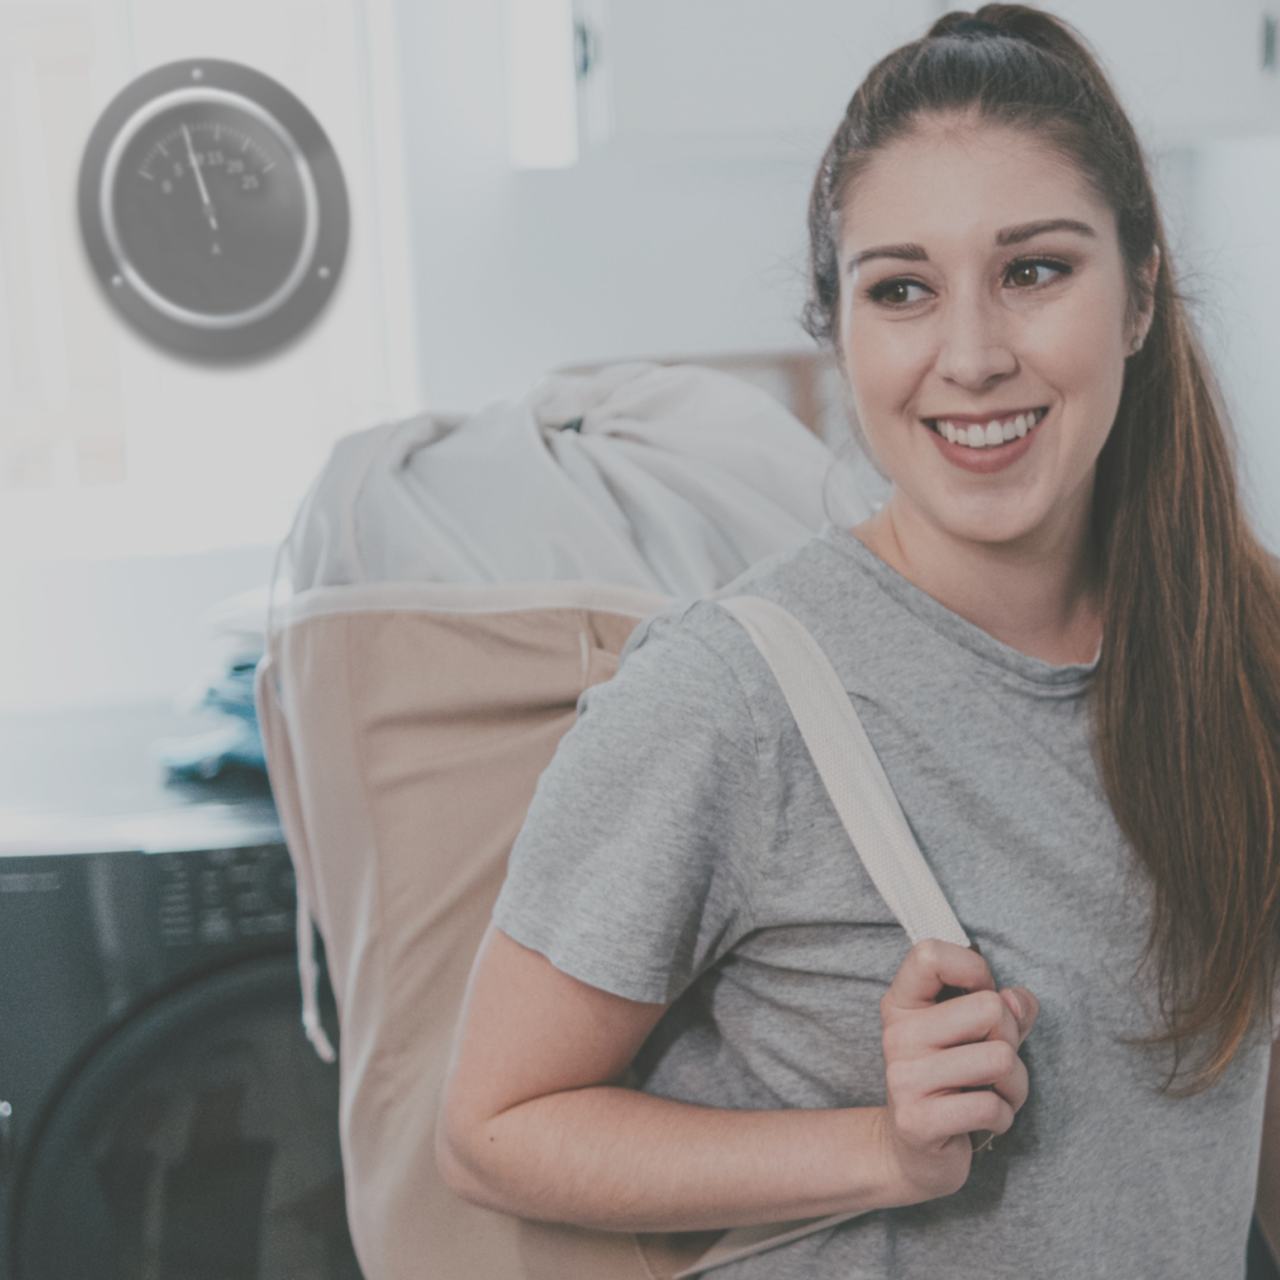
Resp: 10 A
